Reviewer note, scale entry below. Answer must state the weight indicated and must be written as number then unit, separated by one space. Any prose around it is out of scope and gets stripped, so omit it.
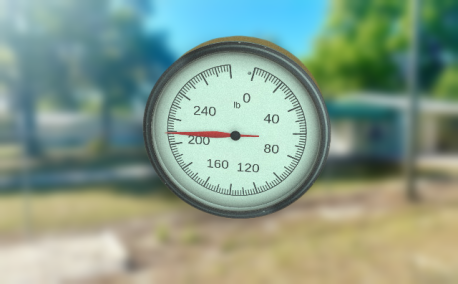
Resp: 210 lb
